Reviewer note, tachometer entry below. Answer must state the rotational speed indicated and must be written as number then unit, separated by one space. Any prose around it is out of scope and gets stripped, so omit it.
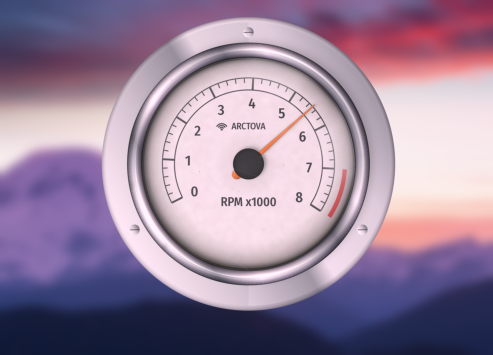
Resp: 5500 rpm
